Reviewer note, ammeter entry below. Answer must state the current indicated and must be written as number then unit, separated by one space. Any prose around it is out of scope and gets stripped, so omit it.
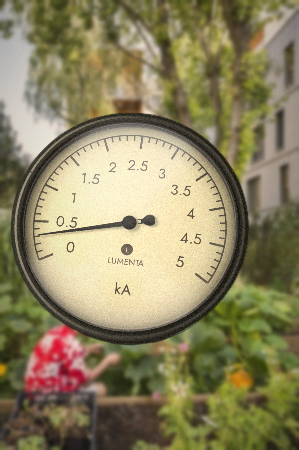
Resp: 0.3 kA
